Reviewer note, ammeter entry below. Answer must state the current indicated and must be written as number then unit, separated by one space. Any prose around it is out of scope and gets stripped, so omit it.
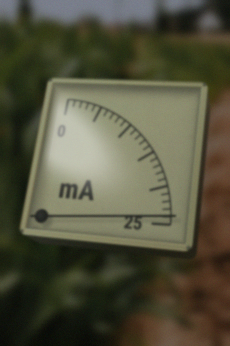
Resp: 24 mA
